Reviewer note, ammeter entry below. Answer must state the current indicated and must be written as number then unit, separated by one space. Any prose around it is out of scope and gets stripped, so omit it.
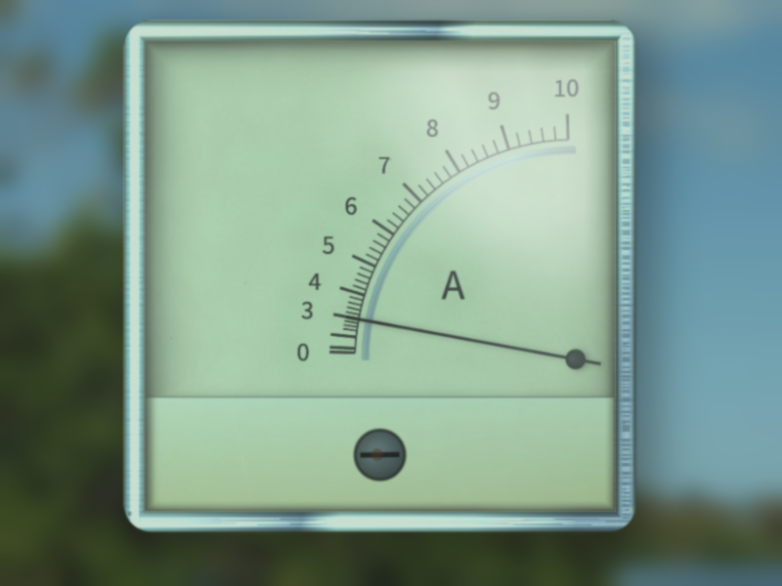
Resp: 3 A
